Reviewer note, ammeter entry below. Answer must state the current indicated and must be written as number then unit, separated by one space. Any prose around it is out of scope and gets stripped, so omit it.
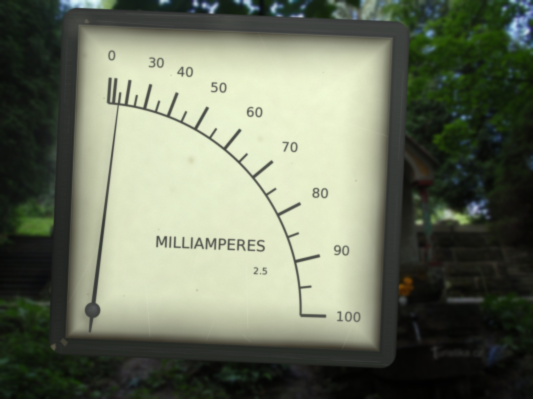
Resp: 15 mA
